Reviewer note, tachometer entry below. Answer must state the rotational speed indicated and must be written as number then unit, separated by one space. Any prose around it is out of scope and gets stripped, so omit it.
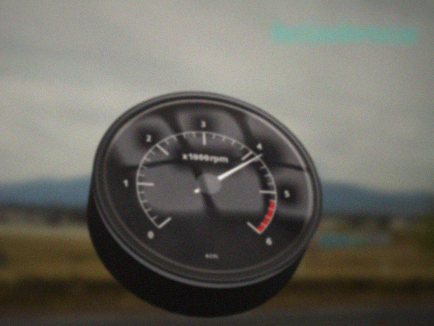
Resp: 4200 rpm
